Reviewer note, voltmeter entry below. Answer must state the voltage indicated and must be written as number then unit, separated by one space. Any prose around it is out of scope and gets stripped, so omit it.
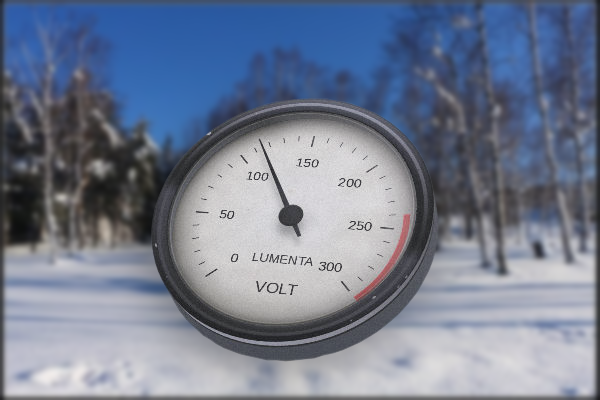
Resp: 115 V
